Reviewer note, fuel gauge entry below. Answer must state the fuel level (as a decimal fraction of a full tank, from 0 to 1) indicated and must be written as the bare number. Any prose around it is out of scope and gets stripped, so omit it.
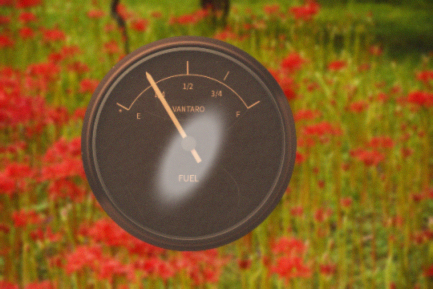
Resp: 0.25
